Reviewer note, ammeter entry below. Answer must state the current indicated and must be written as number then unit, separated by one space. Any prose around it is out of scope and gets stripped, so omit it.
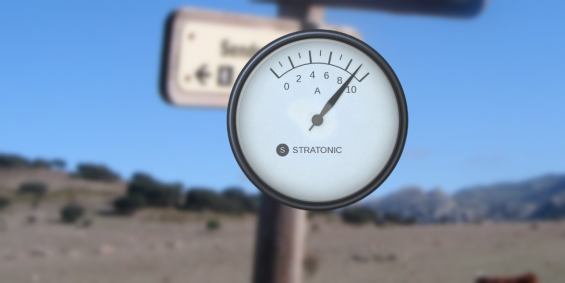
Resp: 9 A
